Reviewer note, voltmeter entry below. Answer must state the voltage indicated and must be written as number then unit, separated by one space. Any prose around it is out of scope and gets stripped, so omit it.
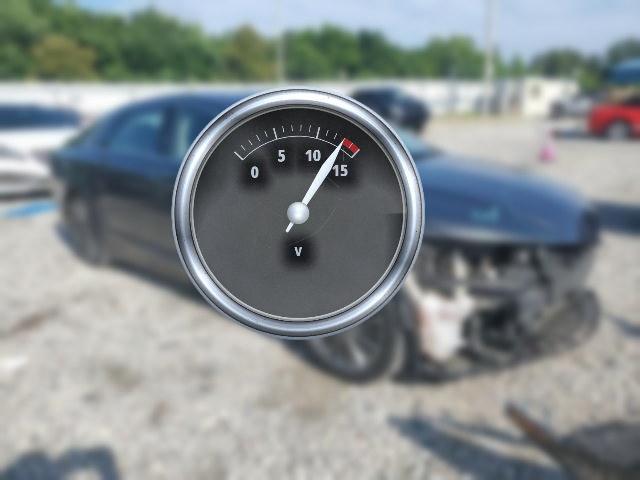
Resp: 13 V
